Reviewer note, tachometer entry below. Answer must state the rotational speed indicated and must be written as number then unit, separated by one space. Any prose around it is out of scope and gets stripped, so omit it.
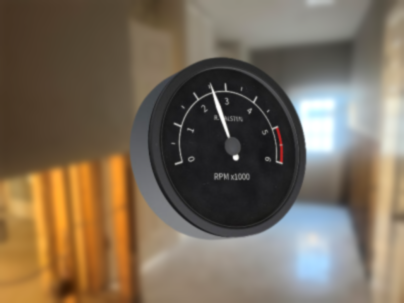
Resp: 2500 rpm
